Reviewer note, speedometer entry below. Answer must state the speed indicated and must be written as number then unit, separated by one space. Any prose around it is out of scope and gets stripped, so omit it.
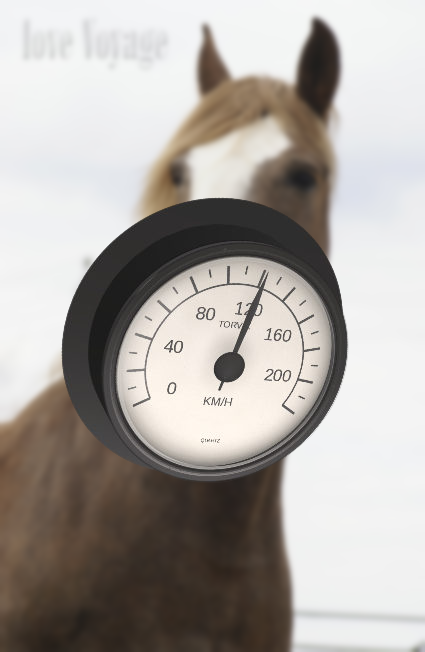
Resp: 120 km/h
